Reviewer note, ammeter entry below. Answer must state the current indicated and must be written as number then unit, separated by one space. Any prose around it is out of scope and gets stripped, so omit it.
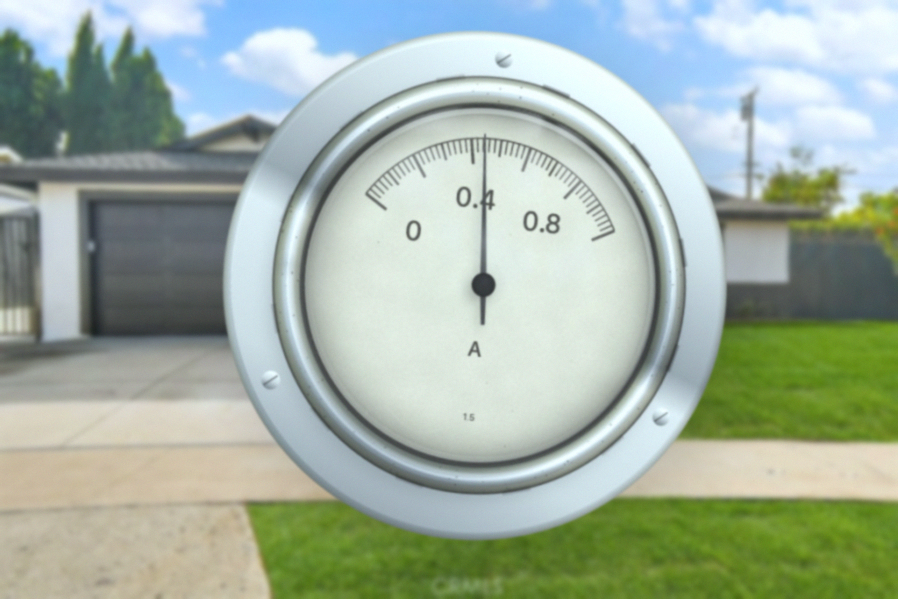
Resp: 0.44 A
